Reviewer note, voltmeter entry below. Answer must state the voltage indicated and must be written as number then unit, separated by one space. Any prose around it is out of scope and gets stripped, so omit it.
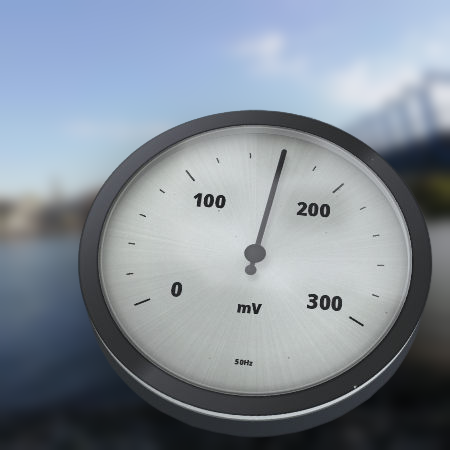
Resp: 160 mV
